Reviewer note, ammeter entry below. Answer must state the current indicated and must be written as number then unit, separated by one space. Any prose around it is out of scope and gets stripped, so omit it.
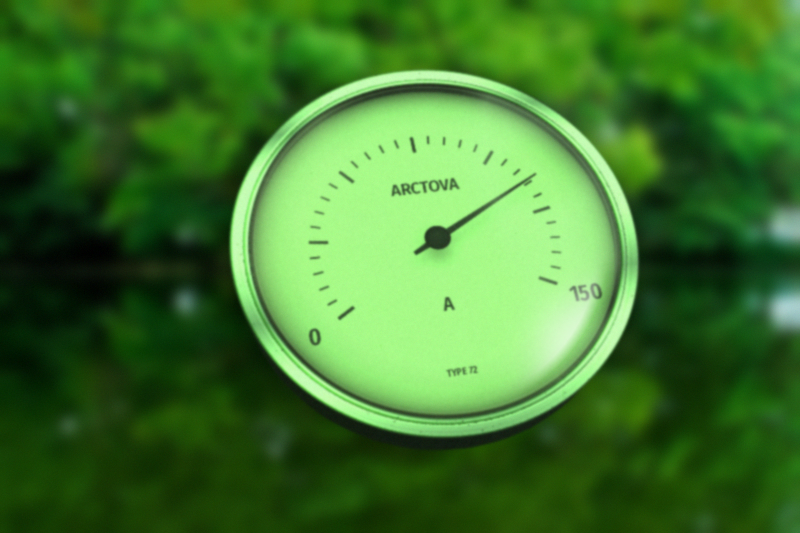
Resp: 115 A
